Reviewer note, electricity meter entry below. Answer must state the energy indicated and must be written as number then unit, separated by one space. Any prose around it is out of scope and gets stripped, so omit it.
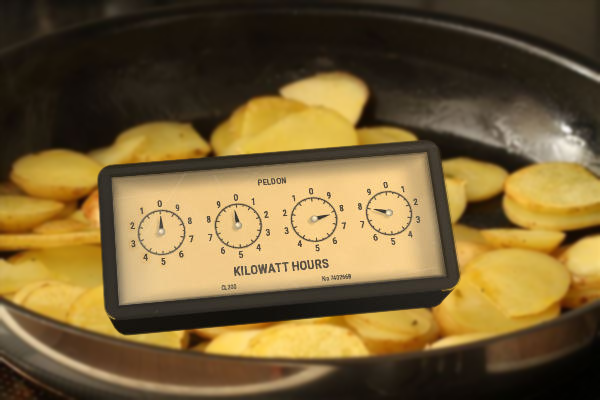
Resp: 9978 kWh
